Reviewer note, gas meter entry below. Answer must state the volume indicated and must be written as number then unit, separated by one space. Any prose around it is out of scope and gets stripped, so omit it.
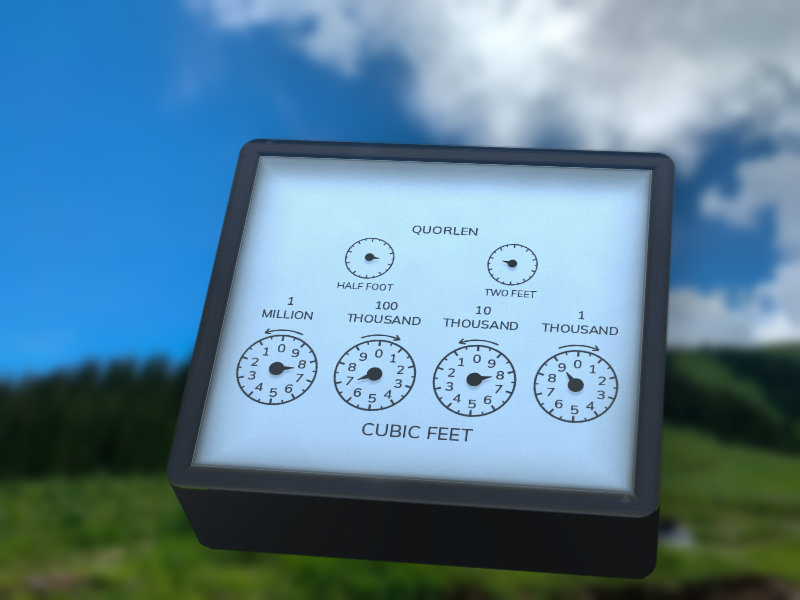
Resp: 767900 ft³
